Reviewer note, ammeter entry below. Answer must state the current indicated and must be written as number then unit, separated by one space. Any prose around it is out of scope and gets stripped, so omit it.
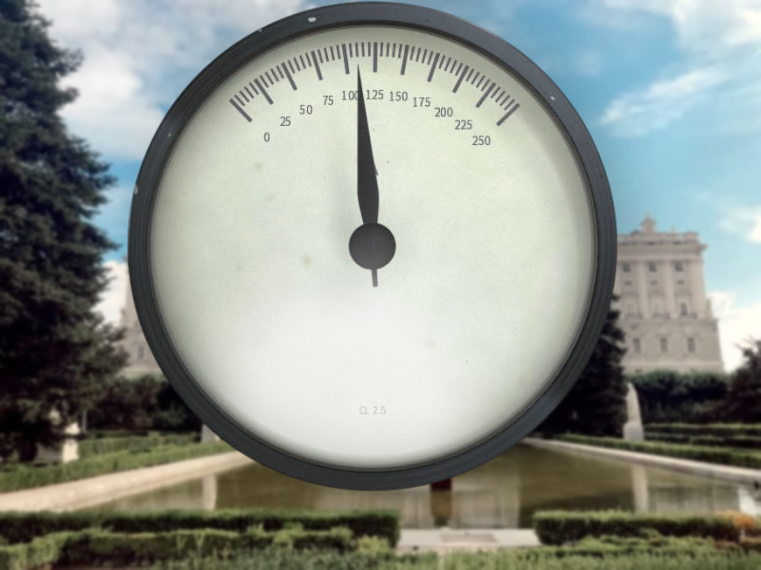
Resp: 110 A
